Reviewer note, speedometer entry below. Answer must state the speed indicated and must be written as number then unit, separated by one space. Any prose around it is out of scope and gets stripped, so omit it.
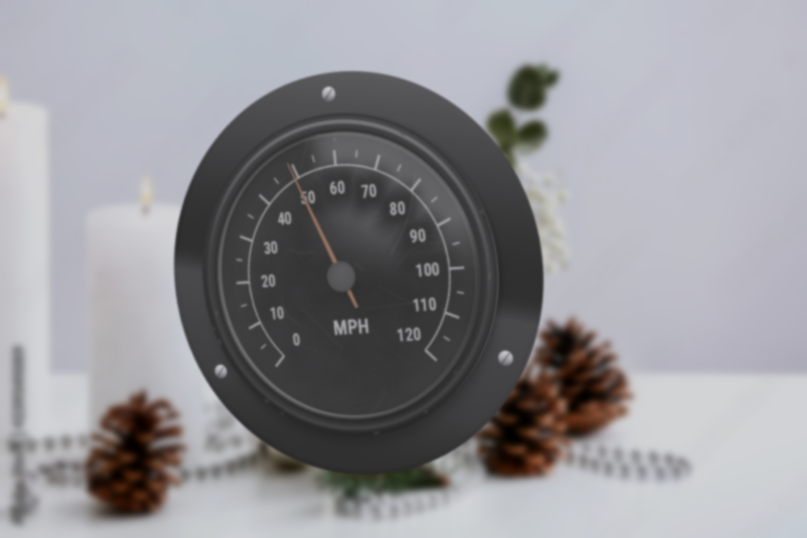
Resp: 50 mph
